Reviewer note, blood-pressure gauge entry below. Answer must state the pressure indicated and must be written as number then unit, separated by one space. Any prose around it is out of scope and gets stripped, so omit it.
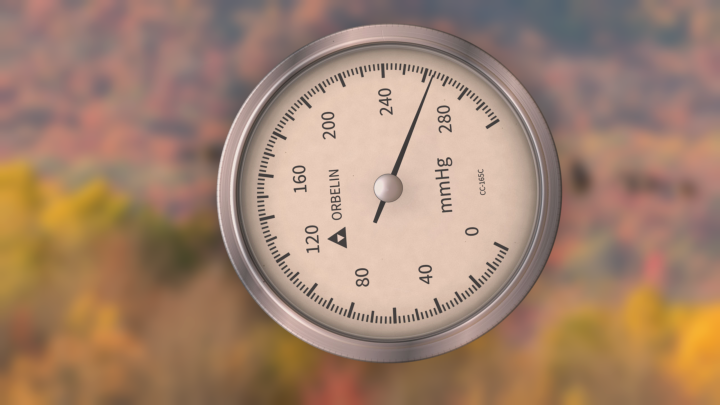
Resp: 264 mmHg
